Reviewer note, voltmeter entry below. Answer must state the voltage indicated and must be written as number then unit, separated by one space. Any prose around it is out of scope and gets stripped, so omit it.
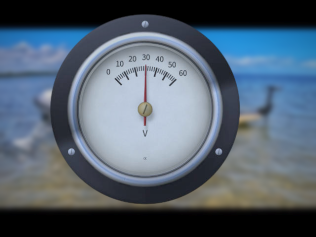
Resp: 30 V
